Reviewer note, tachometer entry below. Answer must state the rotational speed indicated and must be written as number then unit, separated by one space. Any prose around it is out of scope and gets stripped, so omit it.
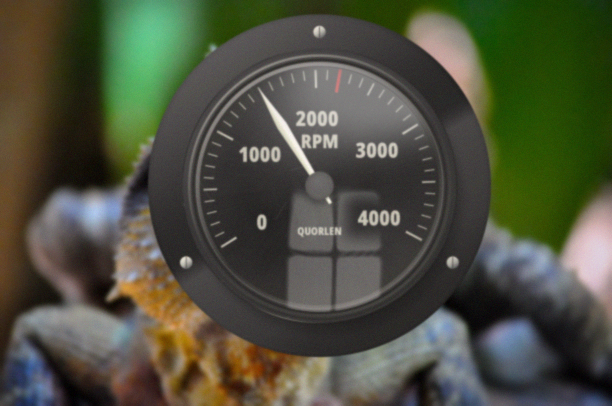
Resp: 1500 rpm
